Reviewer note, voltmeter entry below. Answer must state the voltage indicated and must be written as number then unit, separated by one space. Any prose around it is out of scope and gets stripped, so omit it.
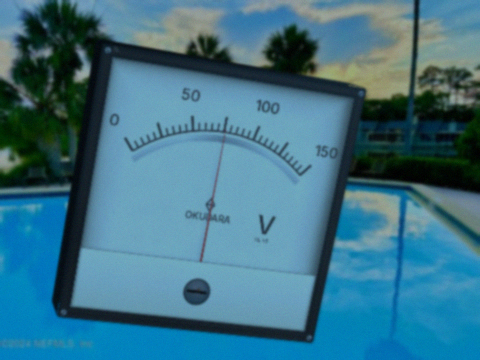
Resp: 75 V
